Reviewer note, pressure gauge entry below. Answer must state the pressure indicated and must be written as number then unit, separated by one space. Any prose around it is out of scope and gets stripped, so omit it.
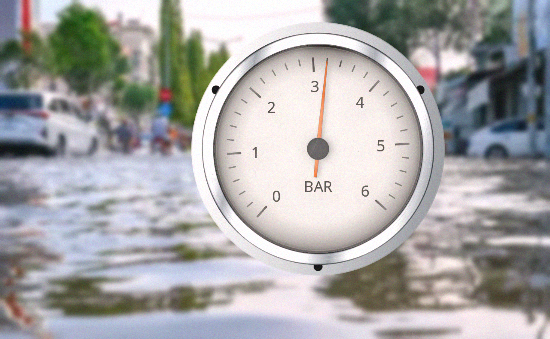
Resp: 3.2 bar
